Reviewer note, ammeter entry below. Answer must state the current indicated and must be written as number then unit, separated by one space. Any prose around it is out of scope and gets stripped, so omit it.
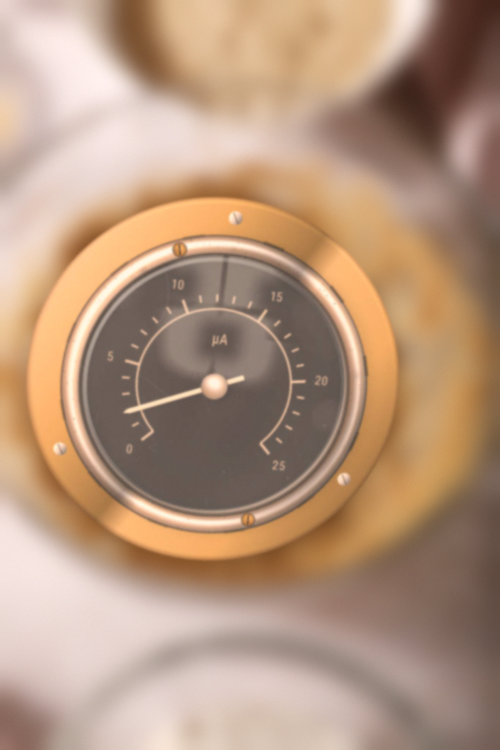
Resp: 2 µA
